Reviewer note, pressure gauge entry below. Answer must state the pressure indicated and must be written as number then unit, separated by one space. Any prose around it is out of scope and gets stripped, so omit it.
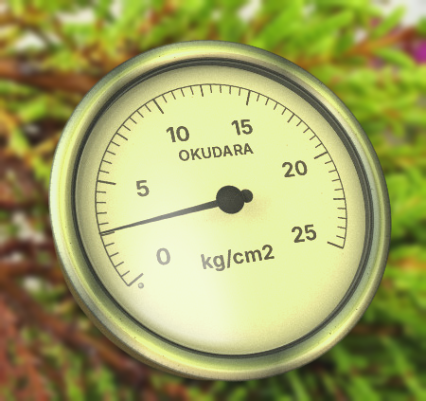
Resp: 2.5 kg/cm²
